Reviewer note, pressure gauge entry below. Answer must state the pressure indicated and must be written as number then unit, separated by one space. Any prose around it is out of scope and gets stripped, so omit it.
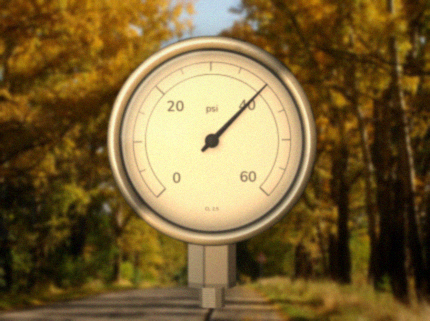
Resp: 40 psi
